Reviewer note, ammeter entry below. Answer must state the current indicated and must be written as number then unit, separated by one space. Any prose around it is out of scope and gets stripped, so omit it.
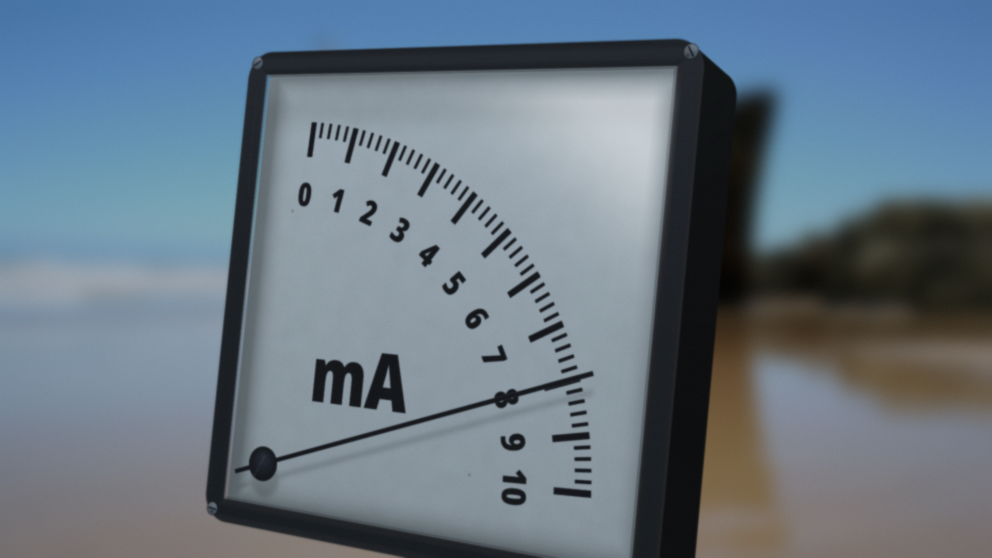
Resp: 8 mA
